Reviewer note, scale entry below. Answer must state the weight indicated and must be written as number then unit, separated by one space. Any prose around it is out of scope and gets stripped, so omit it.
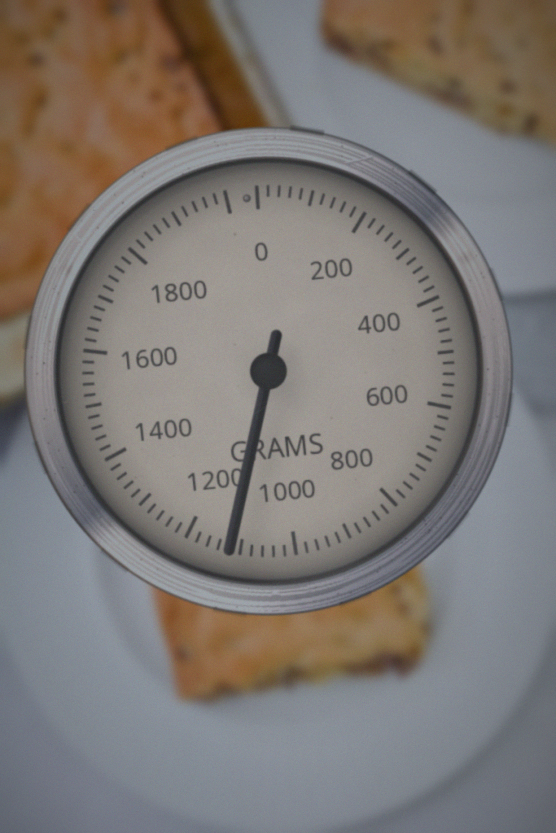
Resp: 1120 g
